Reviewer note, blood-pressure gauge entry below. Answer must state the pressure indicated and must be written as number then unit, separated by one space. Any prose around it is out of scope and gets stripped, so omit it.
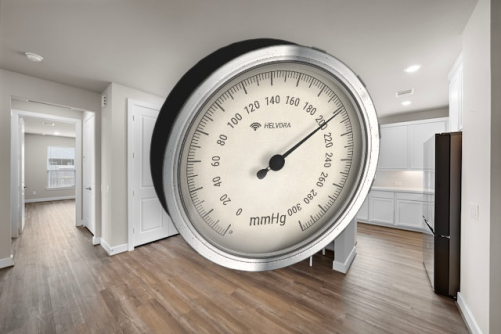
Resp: 200 mmHg
